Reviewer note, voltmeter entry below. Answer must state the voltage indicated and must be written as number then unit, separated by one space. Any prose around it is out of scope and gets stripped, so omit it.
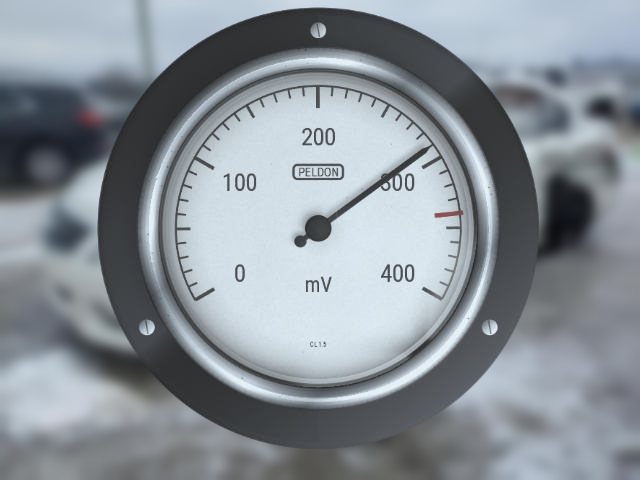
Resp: 290 mV
